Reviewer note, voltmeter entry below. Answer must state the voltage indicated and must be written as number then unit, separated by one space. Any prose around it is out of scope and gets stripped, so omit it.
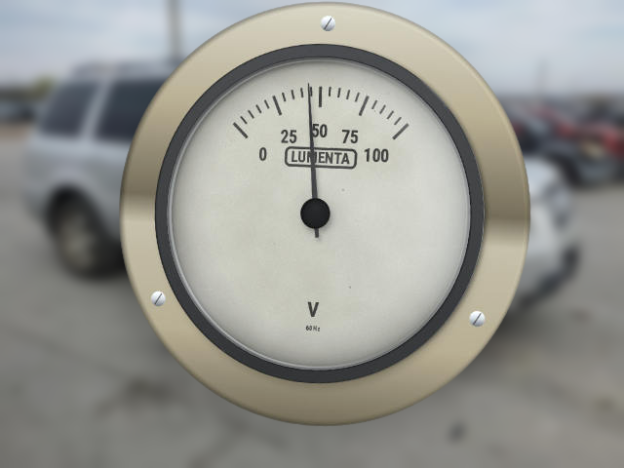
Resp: 45 V
